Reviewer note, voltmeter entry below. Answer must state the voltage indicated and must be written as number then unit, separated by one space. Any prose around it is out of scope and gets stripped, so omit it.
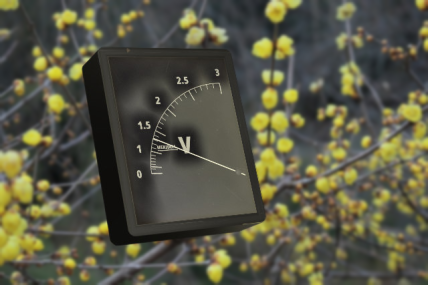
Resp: 1.3 V
